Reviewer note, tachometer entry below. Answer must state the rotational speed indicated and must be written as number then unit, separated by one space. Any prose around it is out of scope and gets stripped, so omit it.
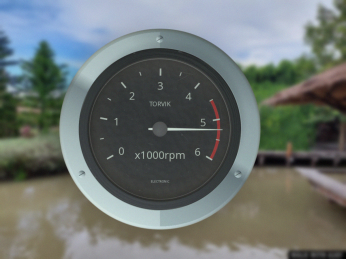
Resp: 5250 rpm
